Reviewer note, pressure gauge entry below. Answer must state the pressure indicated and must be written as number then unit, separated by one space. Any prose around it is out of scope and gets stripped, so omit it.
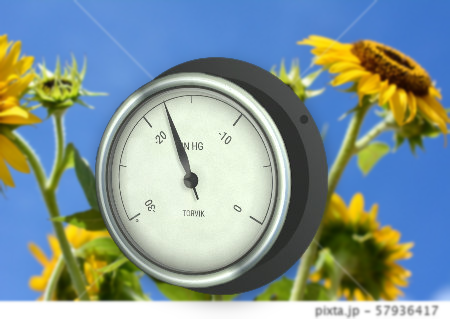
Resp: -17.5 inHg
